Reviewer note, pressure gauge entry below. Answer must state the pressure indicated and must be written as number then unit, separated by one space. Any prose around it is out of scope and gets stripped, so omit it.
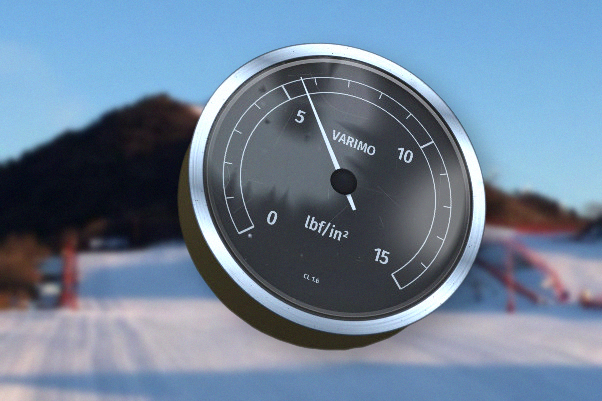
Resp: 5.5 psi
